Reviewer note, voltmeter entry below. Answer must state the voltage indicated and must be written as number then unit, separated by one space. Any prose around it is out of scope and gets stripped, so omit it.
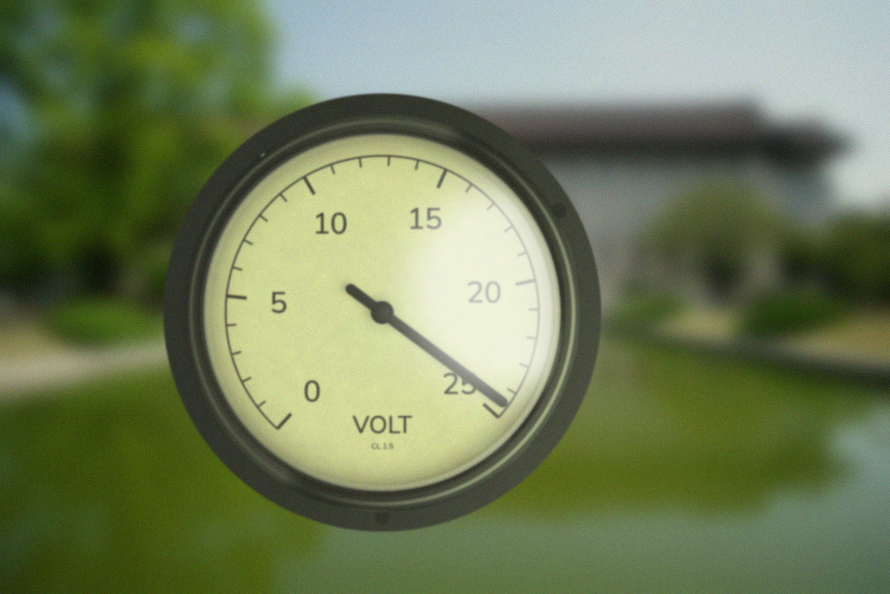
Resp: 24.5 V
